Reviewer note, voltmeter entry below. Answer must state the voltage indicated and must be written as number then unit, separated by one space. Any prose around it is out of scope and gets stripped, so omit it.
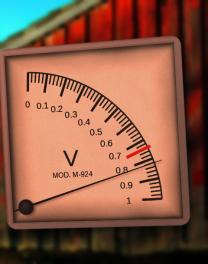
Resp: 0.82 V
